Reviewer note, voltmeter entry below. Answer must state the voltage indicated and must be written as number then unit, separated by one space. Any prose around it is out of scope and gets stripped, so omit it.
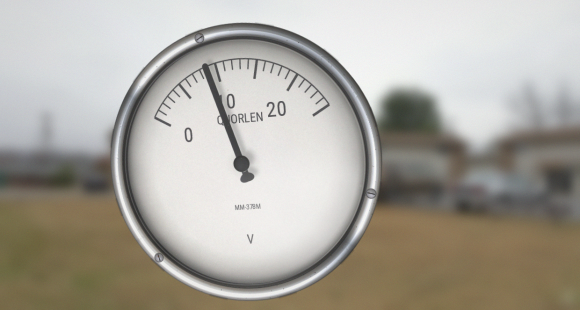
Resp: 9 V
